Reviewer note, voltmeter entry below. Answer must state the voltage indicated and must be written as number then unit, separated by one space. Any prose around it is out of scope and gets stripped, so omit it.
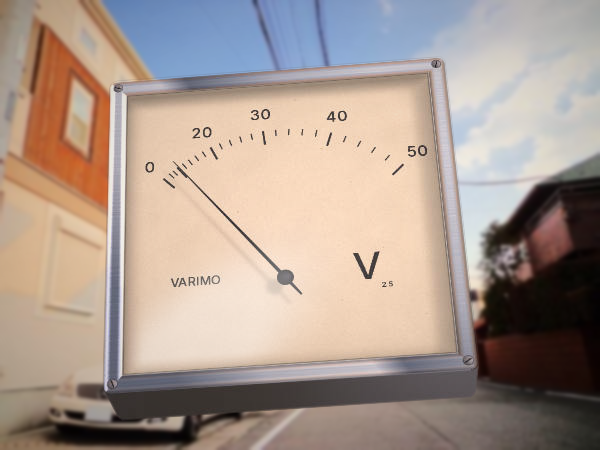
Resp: 10 V
